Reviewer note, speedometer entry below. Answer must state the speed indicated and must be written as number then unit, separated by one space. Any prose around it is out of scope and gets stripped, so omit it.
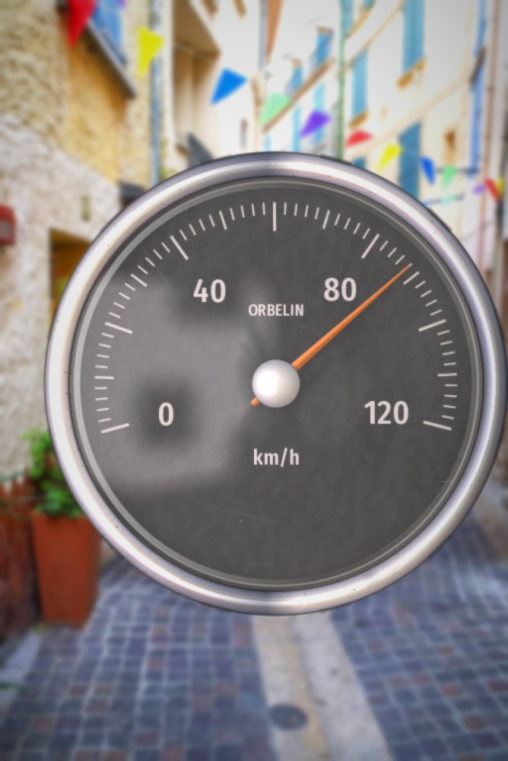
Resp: 88 km/h
